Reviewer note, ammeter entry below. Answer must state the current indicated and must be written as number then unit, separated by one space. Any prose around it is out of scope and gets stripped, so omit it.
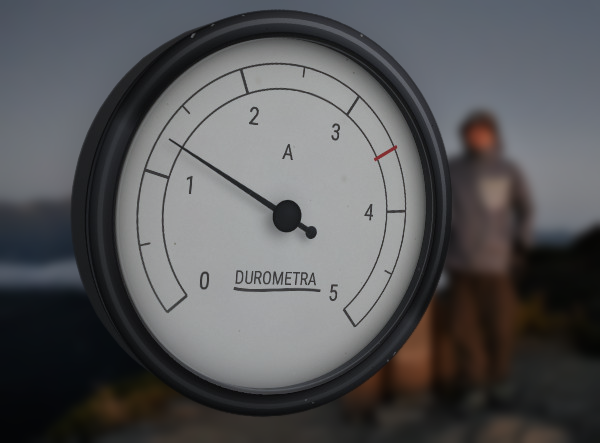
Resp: 1.25 A
